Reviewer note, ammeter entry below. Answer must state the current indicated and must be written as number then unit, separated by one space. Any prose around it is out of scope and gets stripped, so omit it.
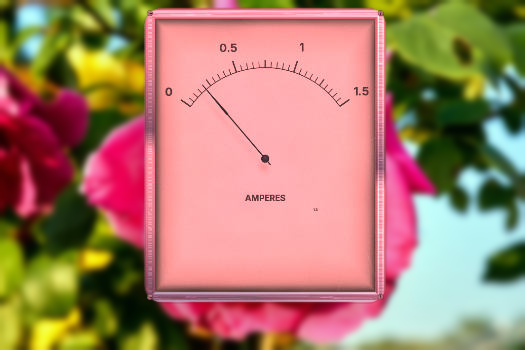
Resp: 0.2 A
